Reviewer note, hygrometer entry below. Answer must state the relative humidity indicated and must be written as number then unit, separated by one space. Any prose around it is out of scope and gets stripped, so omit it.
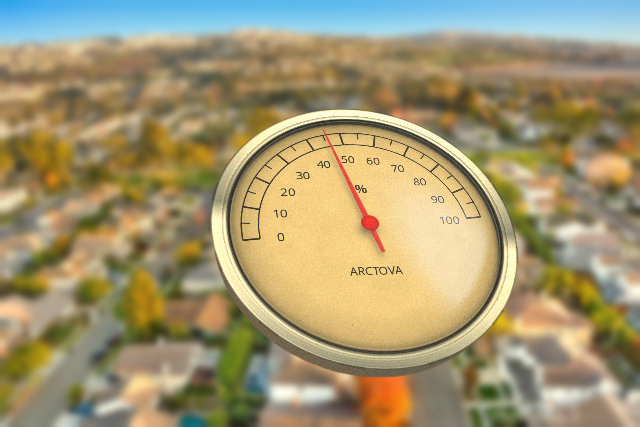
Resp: 45 %
